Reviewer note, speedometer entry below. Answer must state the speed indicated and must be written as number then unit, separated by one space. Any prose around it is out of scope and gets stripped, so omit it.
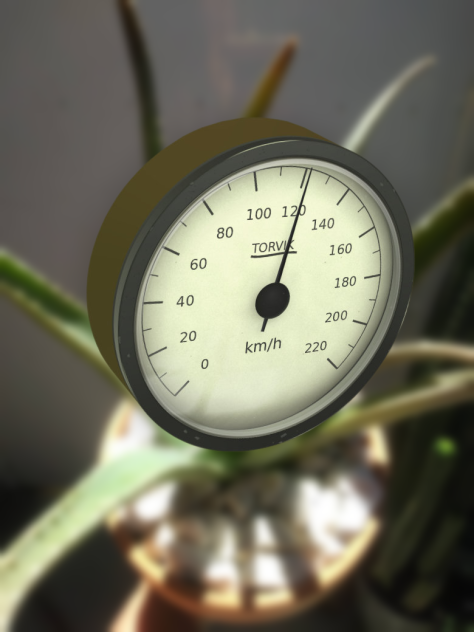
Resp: 120 km/h
